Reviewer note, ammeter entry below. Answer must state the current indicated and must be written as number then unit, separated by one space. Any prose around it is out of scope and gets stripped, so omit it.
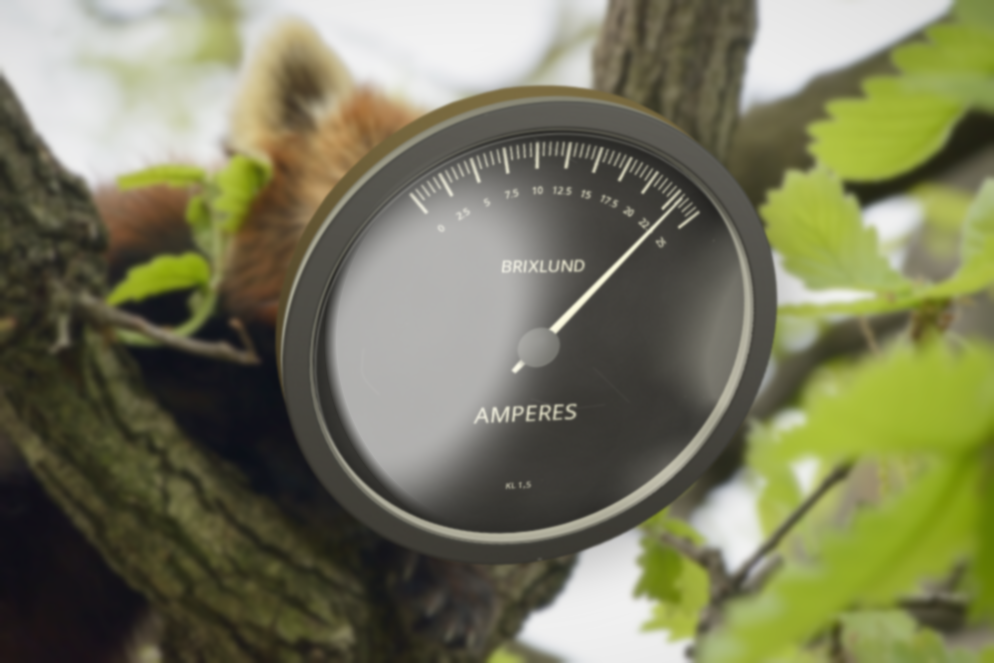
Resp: 22.5 A
